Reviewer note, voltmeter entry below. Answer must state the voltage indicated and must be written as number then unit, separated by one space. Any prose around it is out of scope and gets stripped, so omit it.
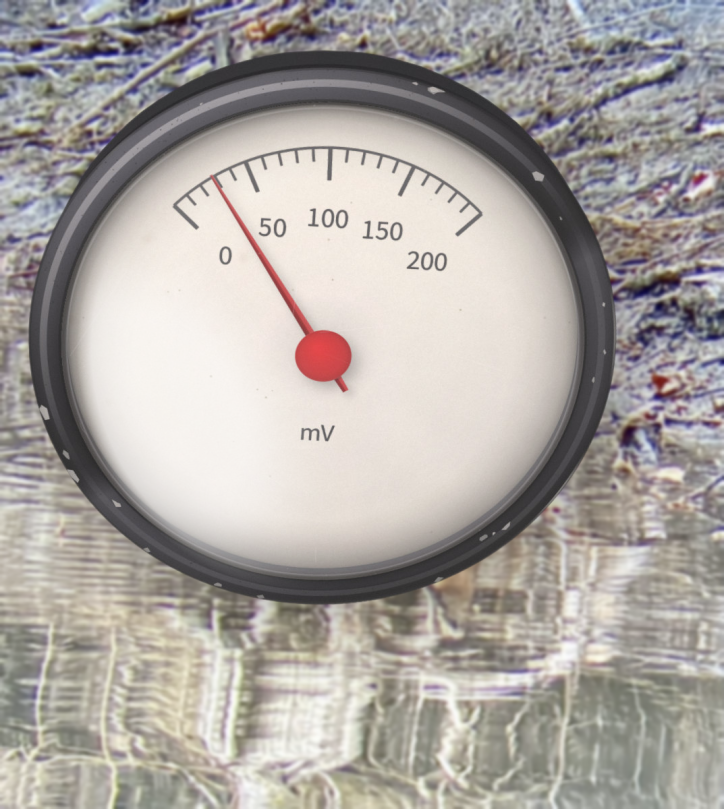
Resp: 30 mV
